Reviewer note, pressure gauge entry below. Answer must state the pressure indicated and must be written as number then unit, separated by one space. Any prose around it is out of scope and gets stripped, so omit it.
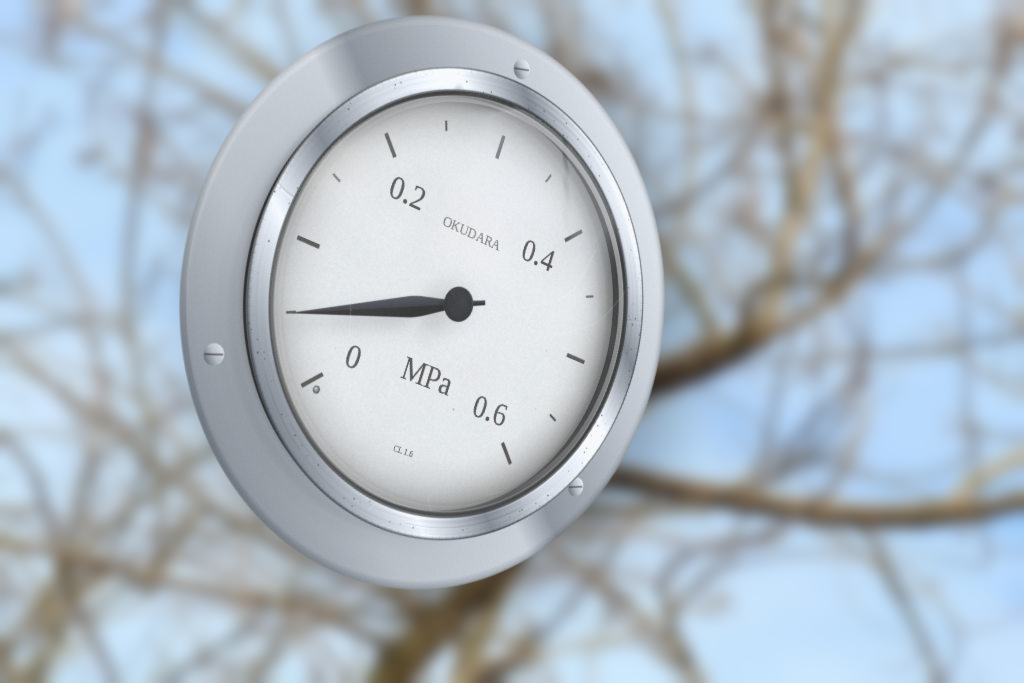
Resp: 0.05 MPa
